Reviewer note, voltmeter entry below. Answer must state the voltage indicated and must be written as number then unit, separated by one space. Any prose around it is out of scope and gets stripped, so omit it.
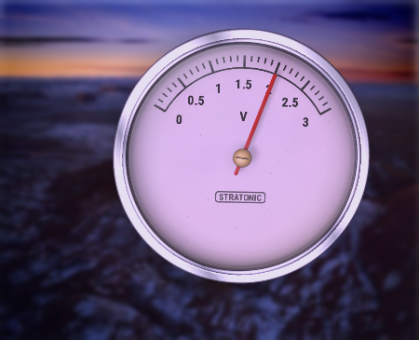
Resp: 2 V
